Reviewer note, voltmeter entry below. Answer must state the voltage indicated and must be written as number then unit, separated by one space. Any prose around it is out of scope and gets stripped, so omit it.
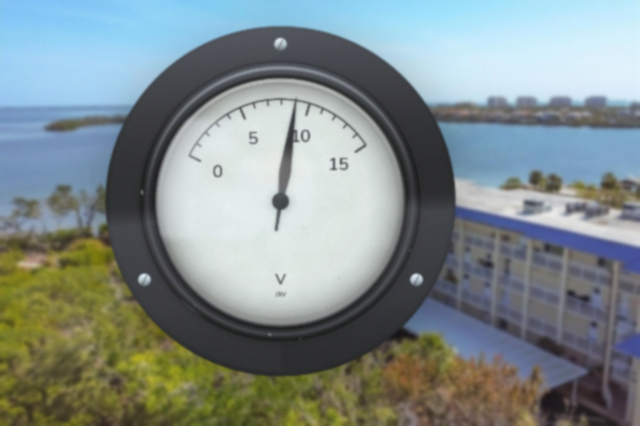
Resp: 9 V
